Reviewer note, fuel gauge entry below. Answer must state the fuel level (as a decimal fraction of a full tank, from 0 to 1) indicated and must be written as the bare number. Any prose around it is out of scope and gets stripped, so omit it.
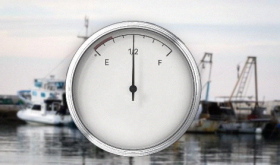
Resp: 0.5
